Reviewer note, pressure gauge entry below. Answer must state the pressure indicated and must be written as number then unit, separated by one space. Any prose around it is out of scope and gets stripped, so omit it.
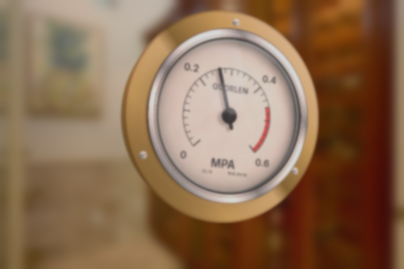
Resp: 0.26 MPa
